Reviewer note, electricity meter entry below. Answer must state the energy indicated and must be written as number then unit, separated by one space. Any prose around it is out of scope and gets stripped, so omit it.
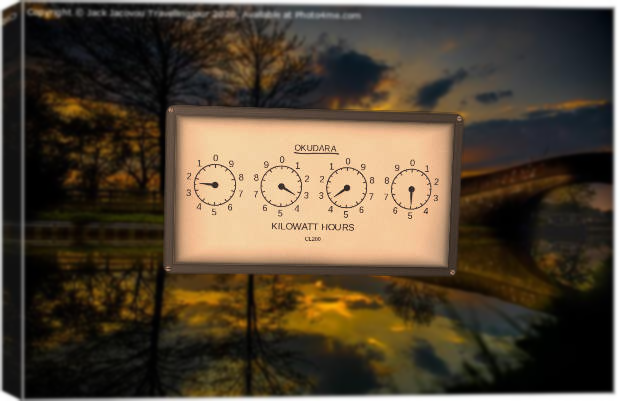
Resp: 2335 kWh
